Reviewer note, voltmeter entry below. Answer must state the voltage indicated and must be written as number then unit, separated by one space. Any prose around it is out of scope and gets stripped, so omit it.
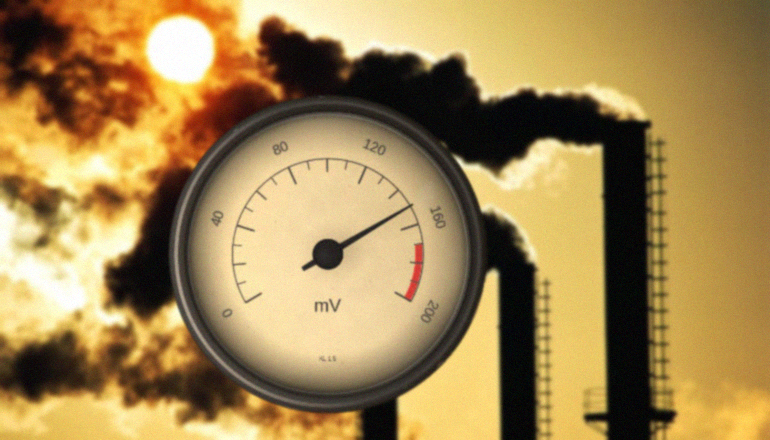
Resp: 150 mV
